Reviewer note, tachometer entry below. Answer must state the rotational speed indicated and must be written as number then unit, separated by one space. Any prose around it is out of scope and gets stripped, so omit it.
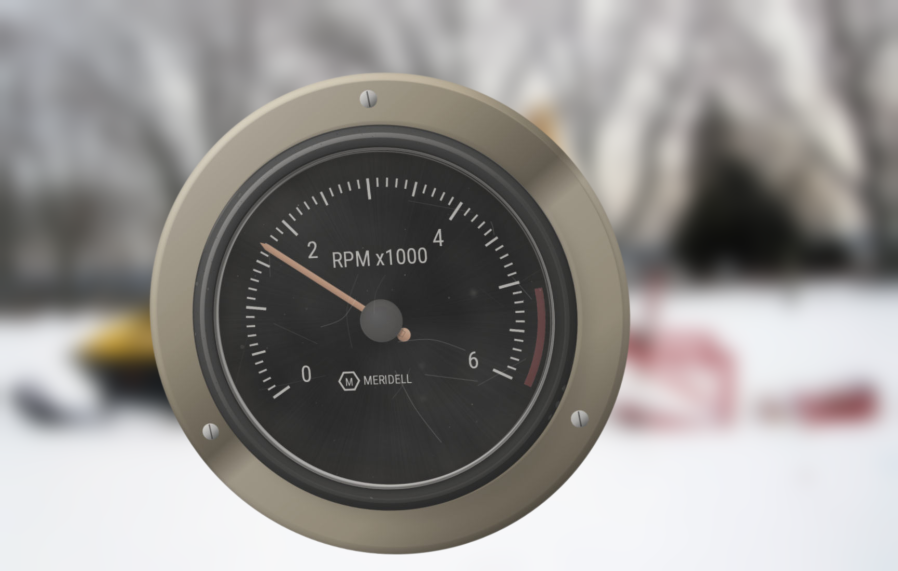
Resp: 1700 rpm
